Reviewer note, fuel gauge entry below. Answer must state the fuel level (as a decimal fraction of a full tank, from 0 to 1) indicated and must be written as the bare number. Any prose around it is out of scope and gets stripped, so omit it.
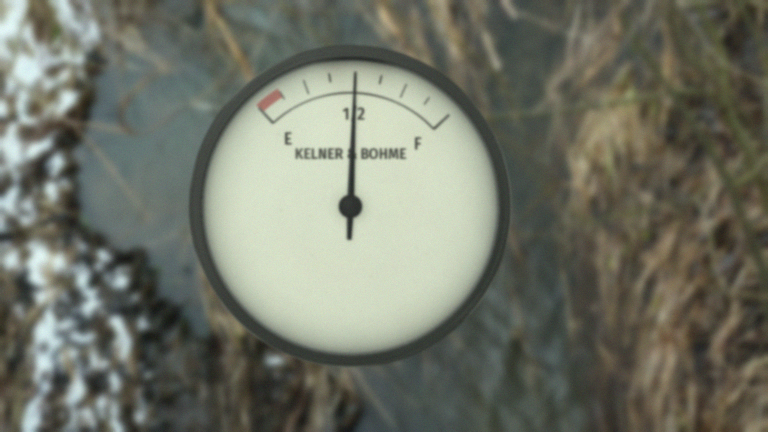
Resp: 0.5
